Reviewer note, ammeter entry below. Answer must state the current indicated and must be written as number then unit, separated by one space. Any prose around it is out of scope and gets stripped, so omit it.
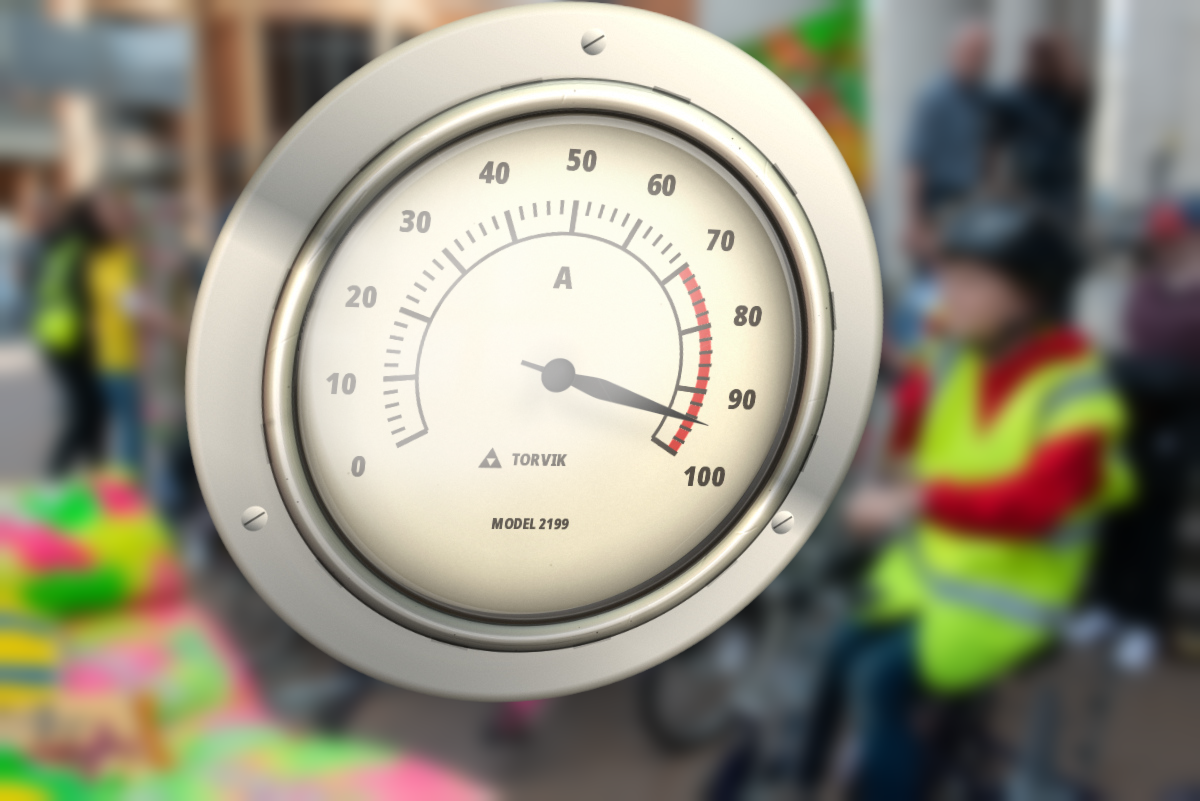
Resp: 94 A
